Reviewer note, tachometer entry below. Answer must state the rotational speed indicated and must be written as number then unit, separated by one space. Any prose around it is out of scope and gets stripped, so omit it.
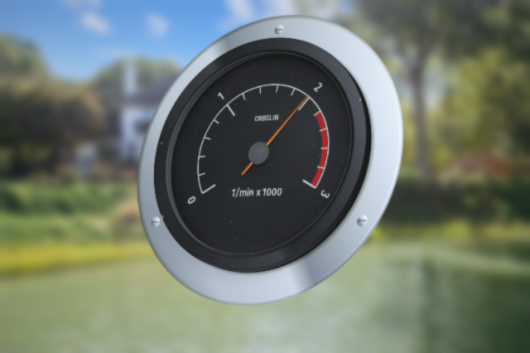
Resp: 2000 rpm
